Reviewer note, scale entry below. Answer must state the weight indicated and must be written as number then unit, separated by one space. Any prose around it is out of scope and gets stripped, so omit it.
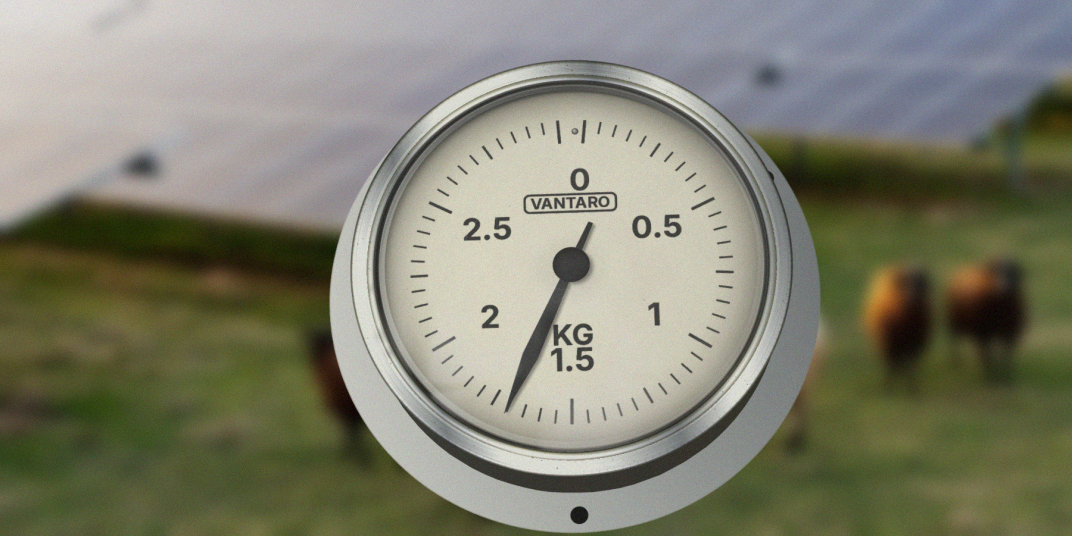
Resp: 1.7 kg
